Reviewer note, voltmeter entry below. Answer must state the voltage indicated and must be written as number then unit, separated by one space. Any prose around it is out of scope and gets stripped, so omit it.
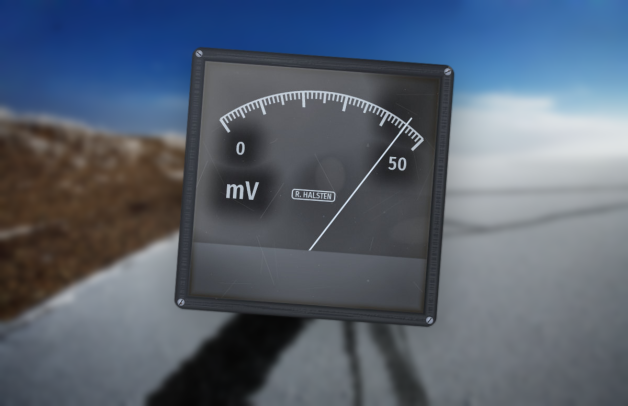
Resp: 45 mV
